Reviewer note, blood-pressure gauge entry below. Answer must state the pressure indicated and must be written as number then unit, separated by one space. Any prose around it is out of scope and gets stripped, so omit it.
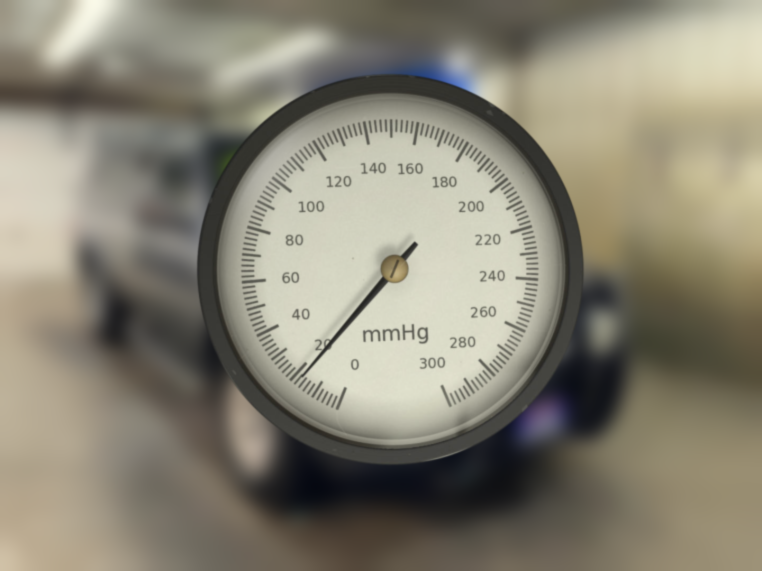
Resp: 18 mmHg
